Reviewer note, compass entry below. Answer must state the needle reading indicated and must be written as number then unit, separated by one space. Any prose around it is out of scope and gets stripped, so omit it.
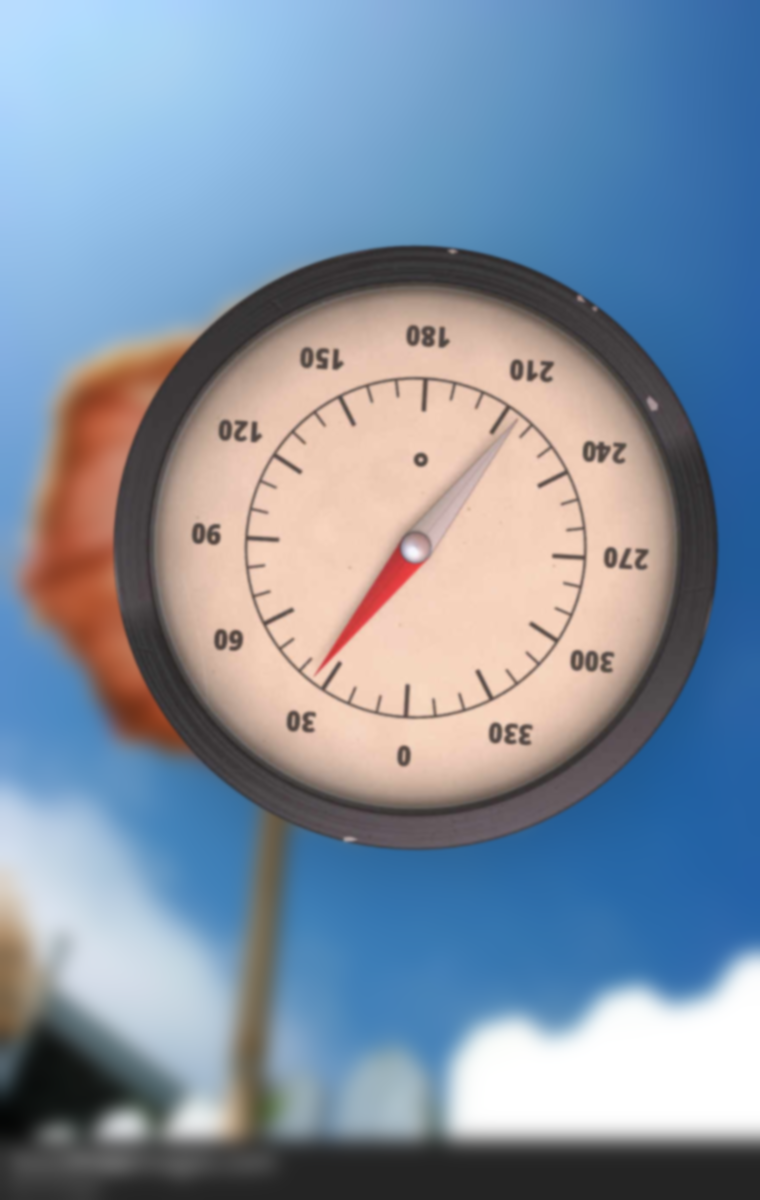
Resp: 35 °
